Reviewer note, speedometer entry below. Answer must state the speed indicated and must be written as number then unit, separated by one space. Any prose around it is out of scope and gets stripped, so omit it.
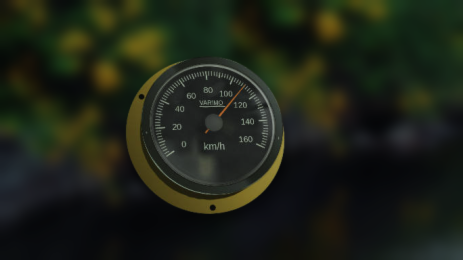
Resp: 110 km/h
